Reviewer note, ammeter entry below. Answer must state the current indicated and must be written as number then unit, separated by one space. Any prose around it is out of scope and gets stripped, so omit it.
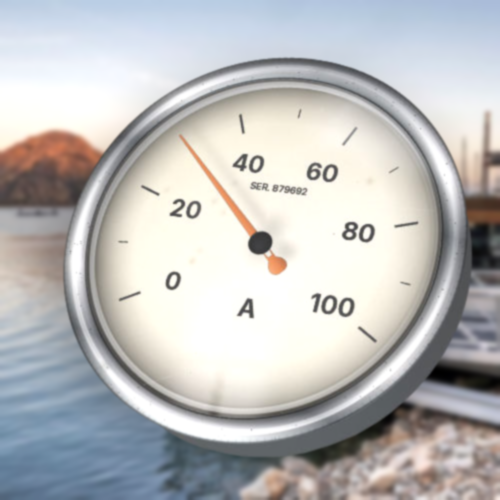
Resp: 30 A
